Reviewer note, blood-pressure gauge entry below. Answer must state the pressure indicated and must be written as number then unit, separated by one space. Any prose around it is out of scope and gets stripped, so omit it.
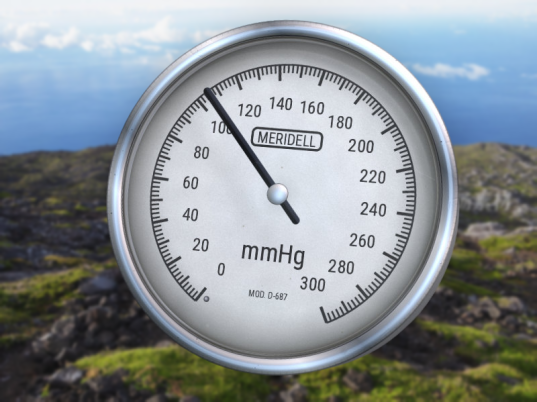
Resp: 106 mmHg
